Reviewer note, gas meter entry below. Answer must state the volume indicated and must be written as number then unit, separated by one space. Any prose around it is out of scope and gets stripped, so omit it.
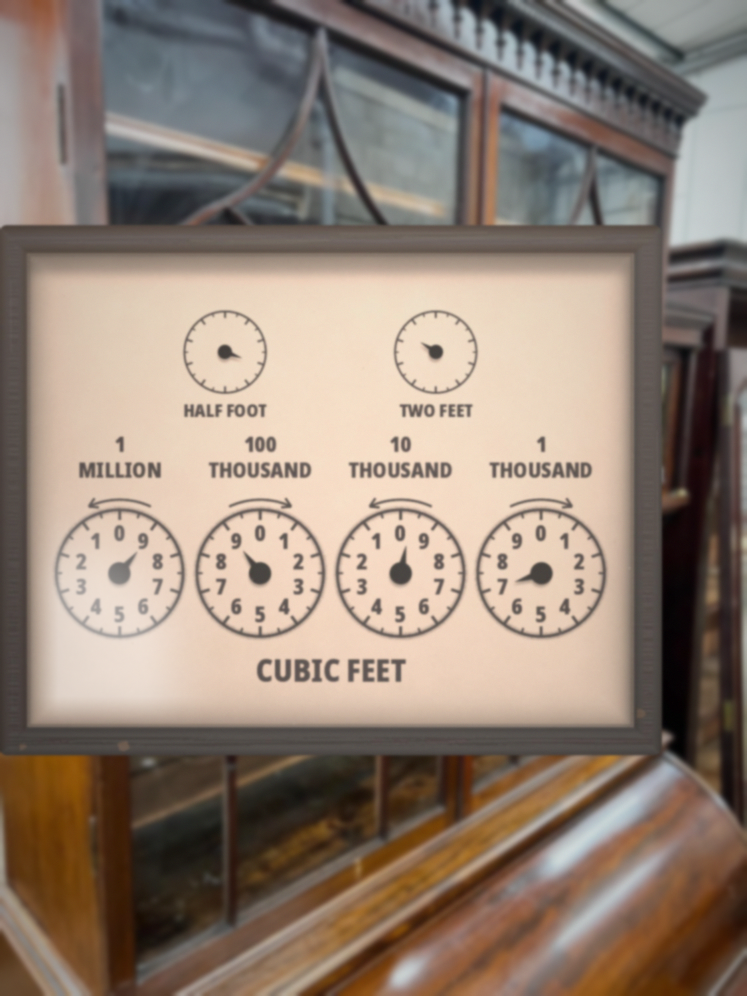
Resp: 889700 ft³
